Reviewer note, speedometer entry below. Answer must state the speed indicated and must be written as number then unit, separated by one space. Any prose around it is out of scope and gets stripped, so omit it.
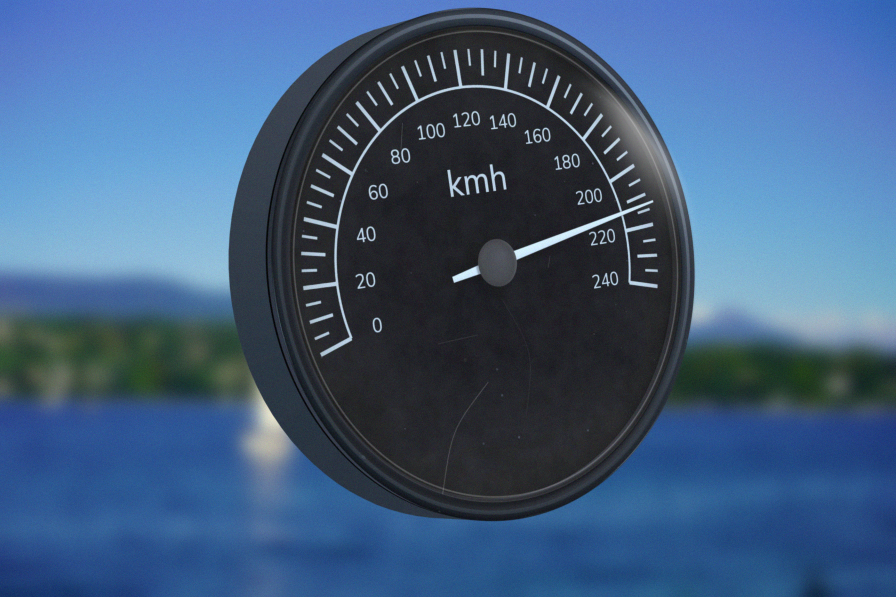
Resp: 212.5 km/h
